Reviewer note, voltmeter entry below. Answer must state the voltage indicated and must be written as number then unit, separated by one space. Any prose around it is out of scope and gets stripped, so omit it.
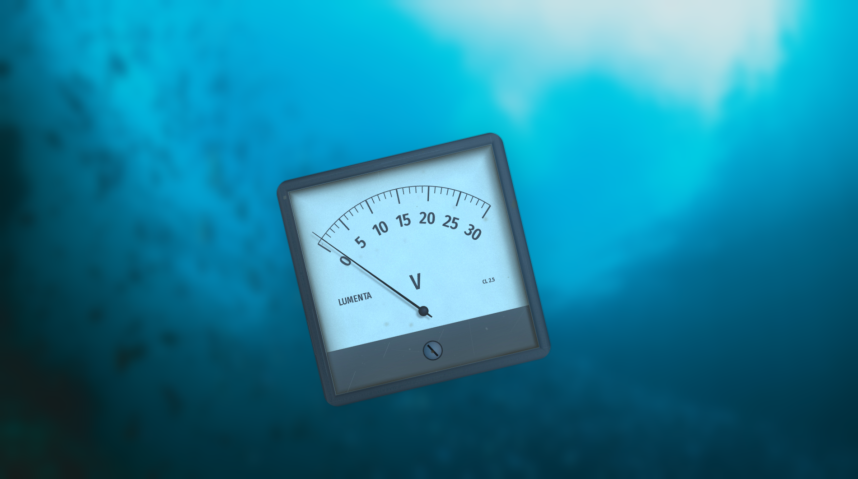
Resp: 1 V
